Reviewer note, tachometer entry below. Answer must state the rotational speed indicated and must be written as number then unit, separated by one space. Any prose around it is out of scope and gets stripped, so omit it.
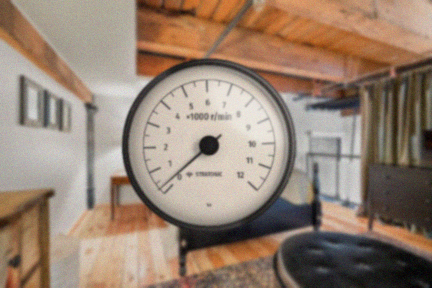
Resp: 250 rpm
